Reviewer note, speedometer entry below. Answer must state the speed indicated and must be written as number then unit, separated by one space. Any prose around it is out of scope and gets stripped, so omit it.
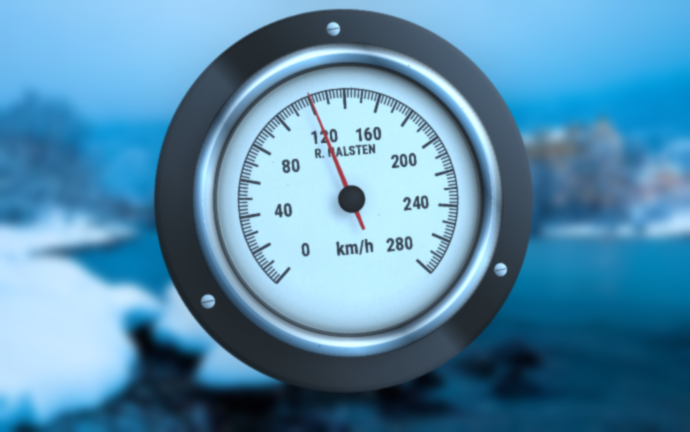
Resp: 120 km/h
